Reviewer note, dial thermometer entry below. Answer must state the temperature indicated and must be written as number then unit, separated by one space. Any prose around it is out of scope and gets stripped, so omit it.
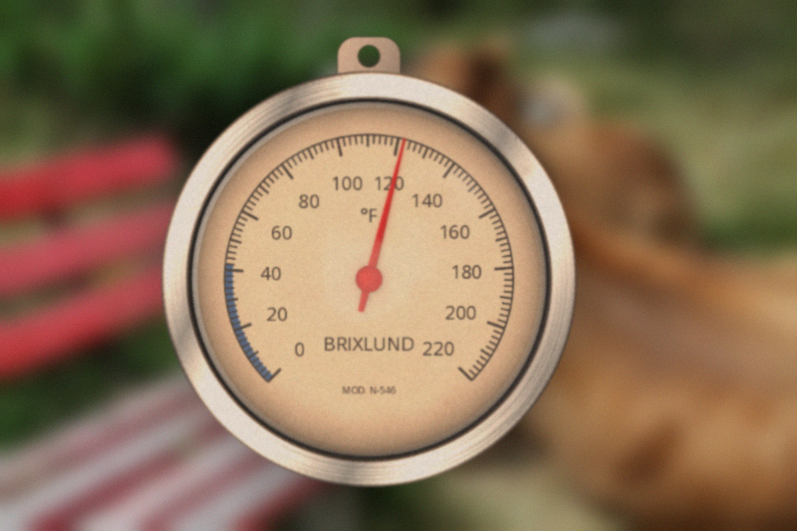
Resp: 122 °F
